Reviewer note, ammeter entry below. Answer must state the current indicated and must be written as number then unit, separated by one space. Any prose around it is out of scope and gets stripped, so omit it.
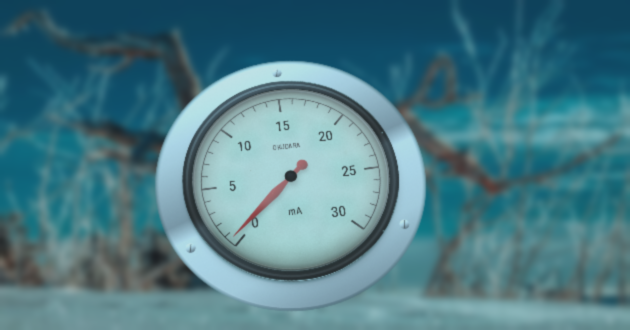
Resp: 0.5 mA
